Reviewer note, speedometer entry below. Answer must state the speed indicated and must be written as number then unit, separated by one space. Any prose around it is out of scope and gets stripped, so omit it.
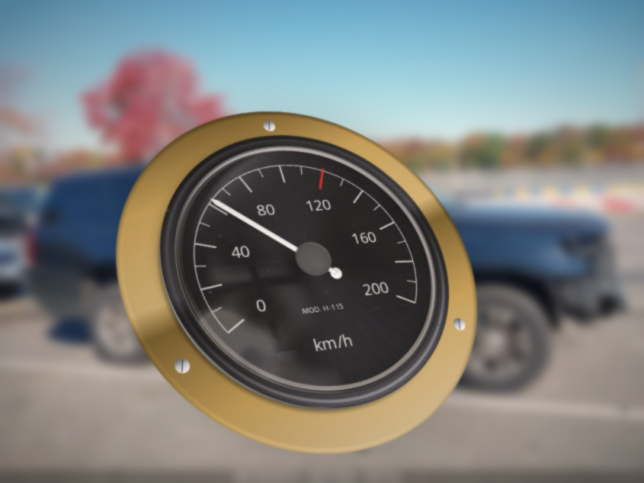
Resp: 60 km/h
